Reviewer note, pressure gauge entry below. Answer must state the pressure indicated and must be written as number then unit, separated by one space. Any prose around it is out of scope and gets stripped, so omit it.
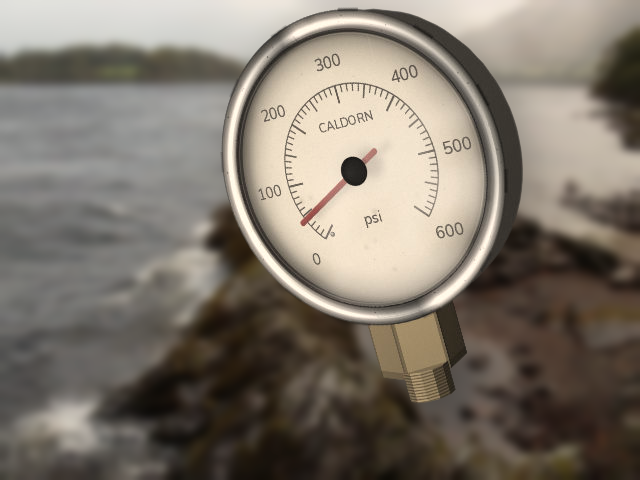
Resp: 40 psi
